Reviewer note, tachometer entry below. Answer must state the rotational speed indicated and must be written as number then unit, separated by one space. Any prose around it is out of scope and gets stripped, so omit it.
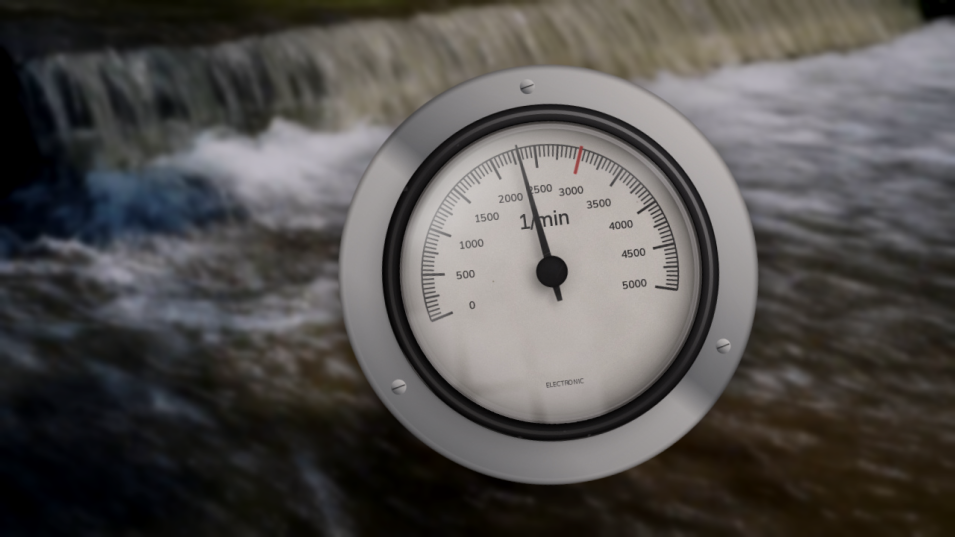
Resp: 2300 rpm
